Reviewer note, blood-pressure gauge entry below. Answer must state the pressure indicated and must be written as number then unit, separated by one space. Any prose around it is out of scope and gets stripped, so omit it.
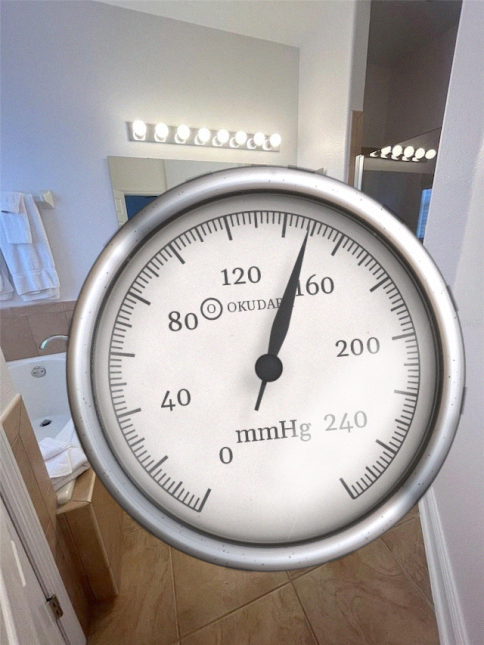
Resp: 148 mmHg
